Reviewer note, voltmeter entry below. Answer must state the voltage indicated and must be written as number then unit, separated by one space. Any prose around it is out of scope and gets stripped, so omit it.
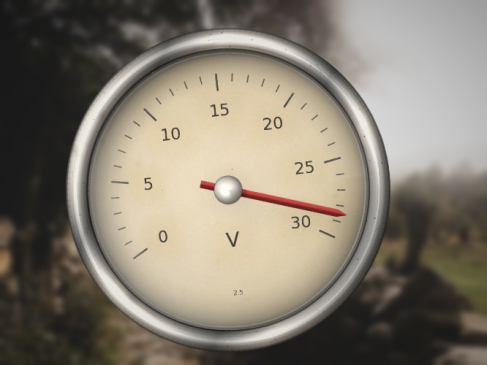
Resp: 28.5 V
